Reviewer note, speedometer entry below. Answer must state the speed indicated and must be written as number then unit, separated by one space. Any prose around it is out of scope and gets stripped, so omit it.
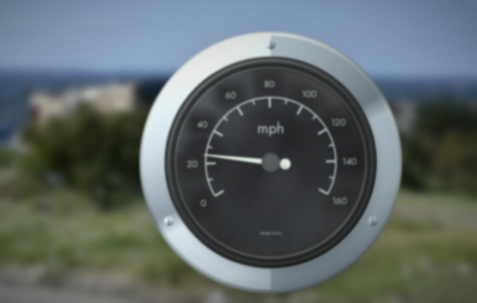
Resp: 25 mph
